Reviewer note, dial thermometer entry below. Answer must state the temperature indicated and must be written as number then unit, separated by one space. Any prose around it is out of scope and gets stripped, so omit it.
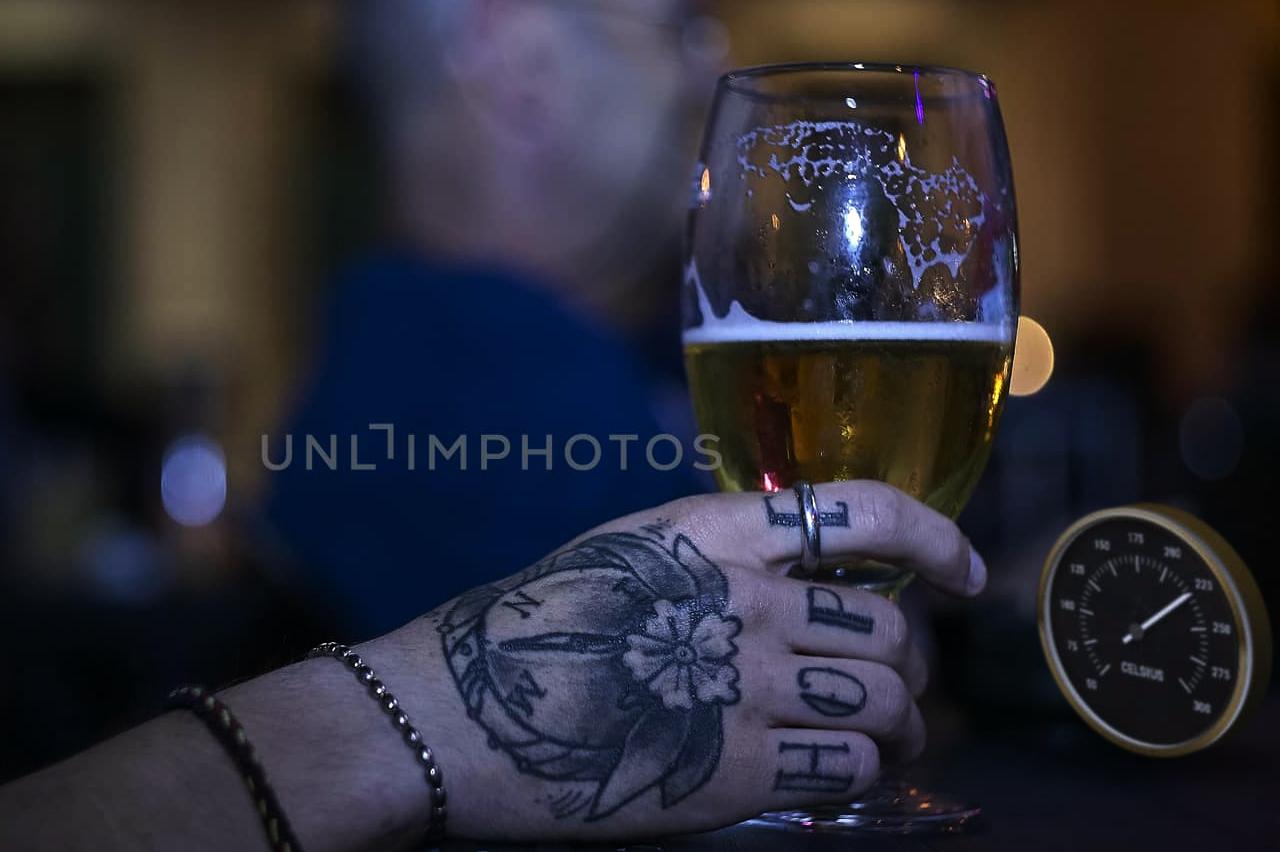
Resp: 225 °C
